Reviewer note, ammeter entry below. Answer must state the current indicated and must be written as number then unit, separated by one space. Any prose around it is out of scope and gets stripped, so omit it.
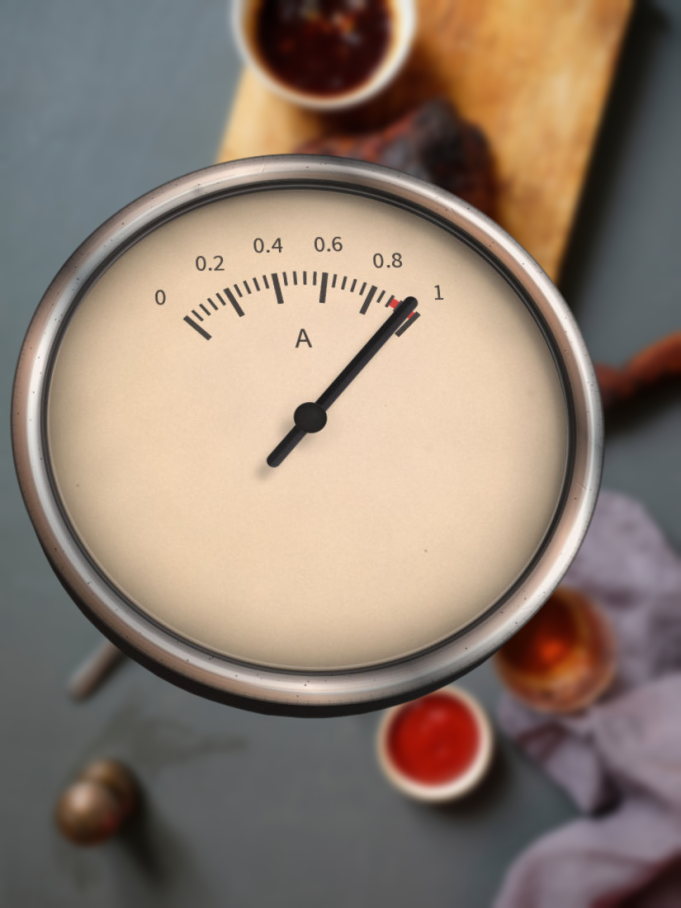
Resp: 0.96 A
